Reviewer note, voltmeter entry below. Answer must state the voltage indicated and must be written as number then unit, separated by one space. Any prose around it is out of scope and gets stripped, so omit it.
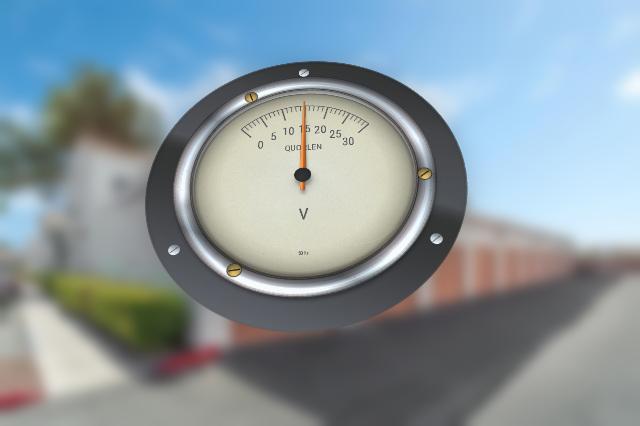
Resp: 15 V
